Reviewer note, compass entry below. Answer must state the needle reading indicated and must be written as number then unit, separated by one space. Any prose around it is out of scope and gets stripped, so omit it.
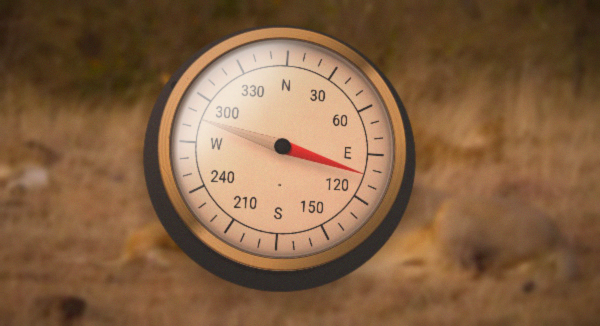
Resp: 105 °
